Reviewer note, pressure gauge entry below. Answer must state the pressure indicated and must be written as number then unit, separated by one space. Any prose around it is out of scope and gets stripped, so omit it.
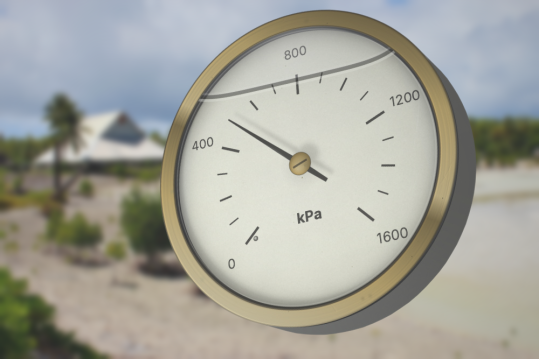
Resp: 500 kPa
